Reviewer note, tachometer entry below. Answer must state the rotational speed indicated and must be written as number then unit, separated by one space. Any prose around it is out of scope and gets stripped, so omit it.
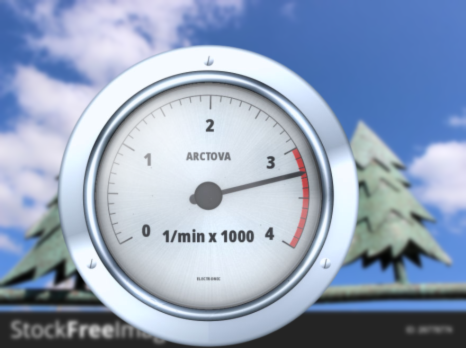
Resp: 3250 rpm
